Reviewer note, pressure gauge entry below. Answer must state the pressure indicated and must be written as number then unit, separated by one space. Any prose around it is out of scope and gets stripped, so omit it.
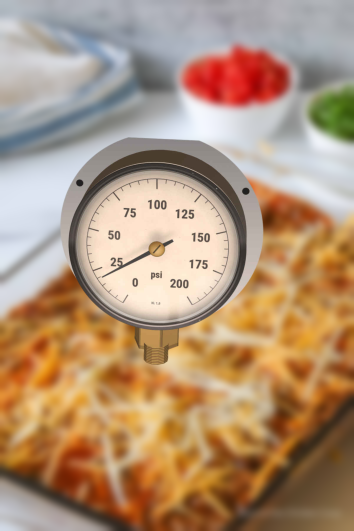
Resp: 20 psi
